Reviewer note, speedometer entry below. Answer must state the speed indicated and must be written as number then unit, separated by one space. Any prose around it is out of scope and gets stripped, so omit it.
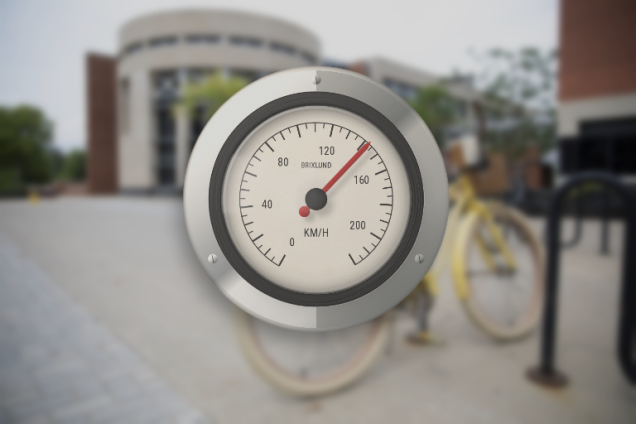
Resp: 142.5 km/h
